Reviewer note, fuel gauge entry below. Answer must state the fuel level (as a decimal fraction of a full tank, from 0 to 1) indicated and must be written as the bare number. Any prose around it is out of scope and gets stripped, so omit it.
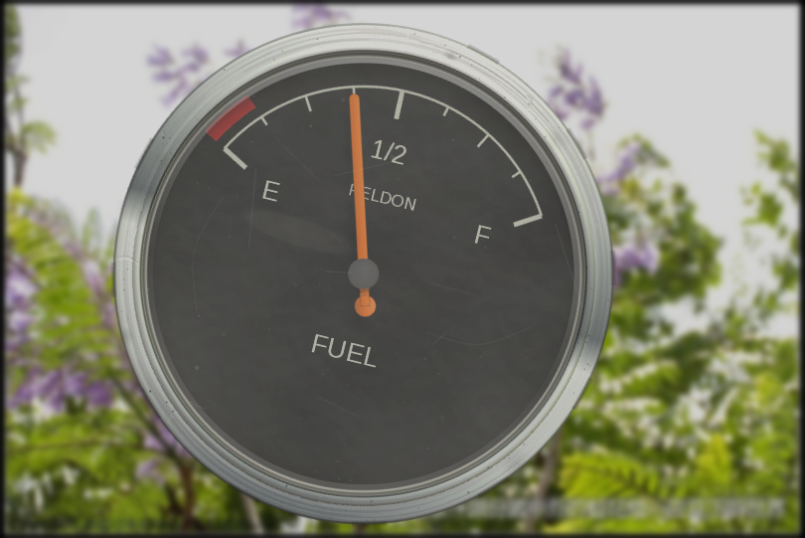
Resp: 0.375
